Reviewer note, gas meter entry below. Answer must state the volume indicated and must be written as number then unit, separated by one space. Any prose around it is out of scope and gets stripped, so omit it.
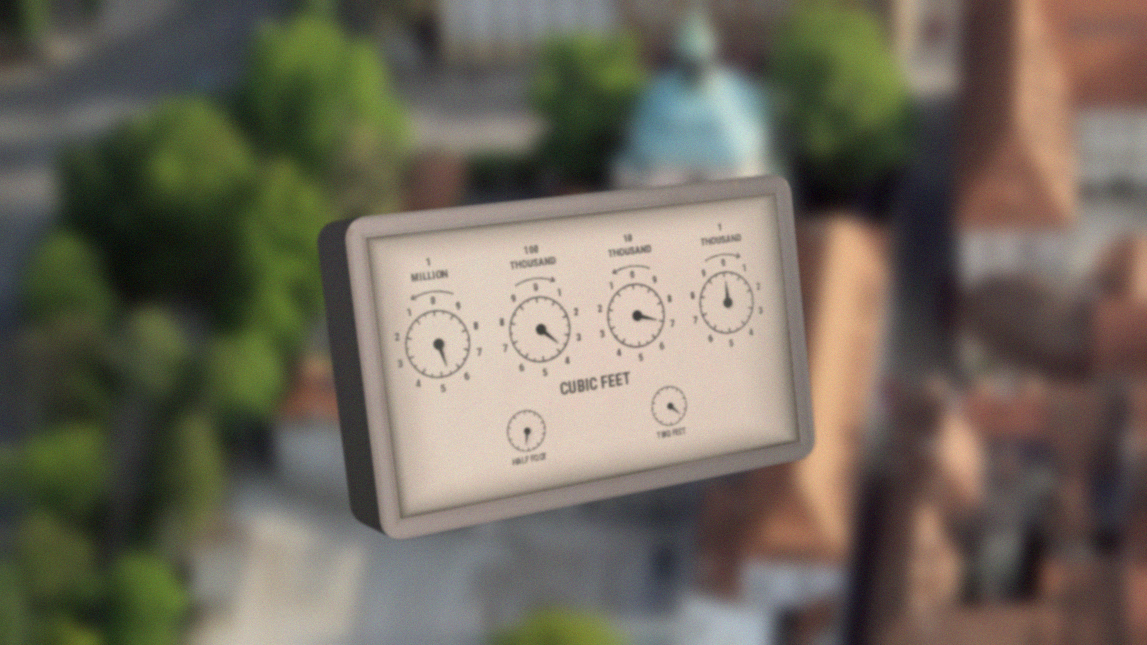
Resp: 537000 ft³
